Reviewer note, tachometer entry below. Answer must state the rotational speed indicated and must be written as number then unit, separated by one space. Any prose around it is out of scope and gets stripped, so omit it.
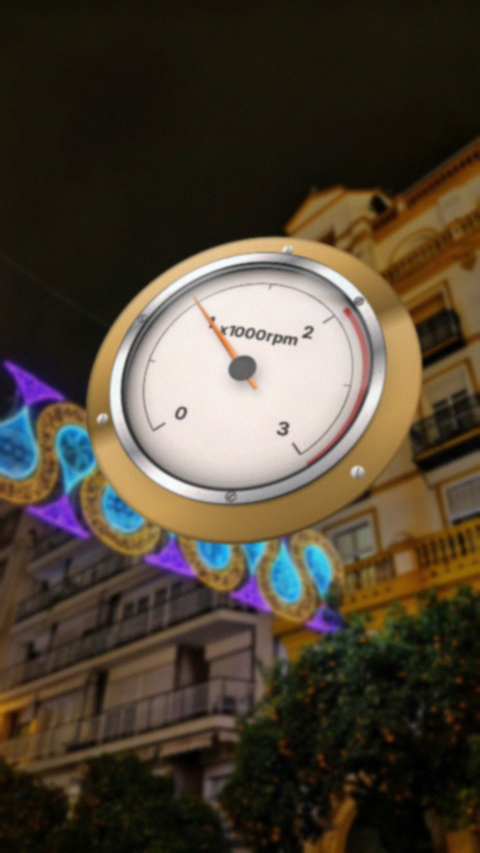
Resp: 1000 rpm
